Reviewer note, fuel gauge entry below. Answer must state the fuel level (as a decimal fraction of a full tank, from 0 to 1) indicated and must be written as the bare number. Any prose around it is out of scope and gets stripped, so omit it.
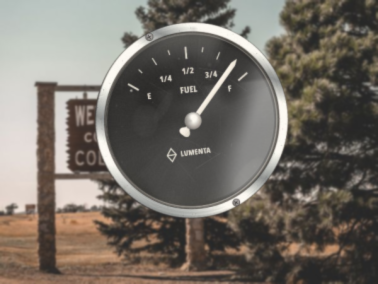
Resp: 0.875
